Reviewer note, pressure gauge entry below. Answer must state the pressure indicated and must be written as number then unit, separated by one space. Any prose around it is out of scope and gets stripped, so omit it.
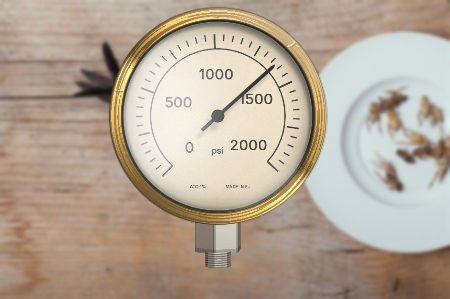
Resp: 1375 psi
